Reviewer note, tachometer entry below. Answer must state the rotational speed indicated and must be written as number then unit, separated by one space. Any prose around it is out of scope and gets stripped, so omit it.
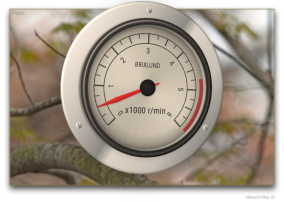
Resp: 500 rpm
